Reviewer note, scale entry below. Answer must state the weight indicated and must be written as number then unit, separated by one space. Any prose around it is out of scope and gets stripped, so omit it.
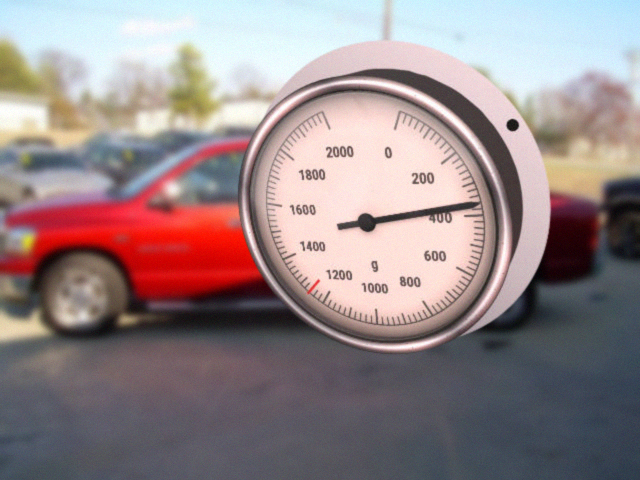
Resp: 360 g
